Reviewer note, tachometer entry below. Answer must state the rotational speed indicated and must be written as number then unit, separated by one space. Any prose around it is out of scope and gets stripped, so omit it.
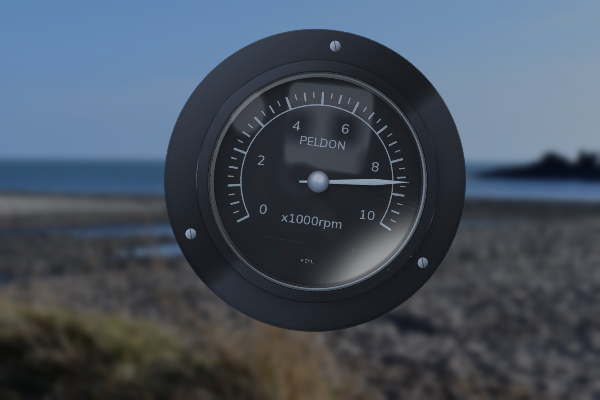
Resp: 8625 rpm
